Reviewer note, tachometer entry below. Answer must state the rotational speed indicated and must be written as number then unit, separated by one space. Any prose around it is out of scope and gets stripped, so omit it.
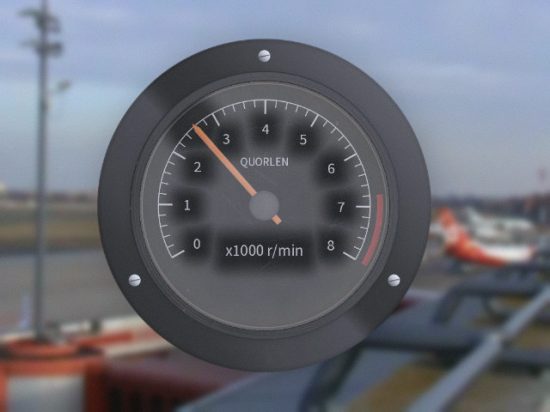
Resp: 2600 rpm
